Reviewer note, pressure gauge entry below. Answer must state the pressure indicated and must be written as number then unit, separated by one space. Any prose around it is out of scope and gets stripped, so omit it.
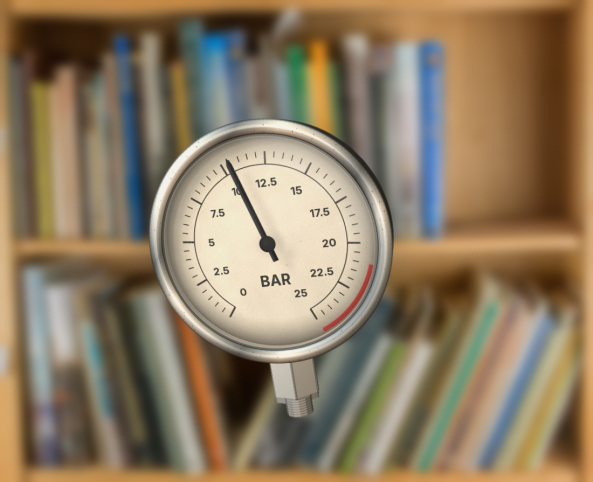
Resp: 10.5 bar
